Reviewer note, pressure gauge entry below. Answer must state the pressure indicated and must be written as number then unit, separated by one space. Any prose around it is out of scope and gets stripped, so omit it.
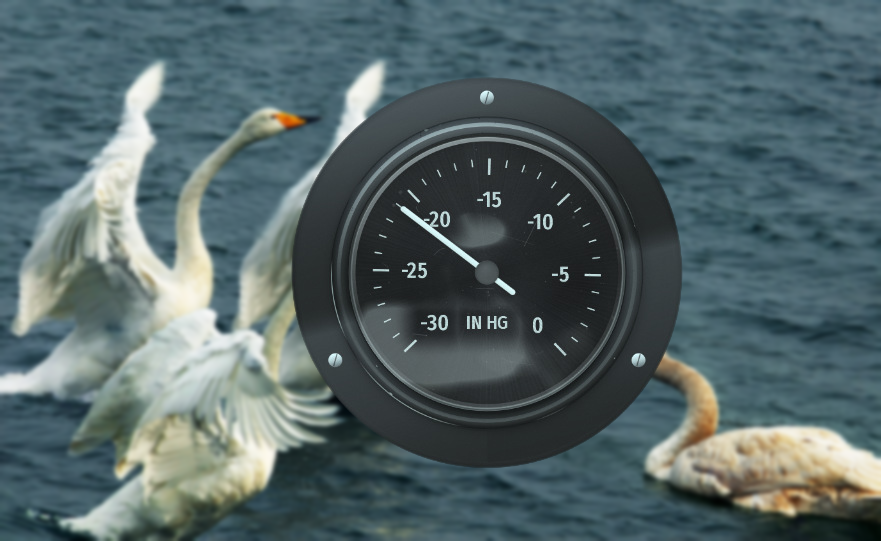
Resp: -21 inHg
